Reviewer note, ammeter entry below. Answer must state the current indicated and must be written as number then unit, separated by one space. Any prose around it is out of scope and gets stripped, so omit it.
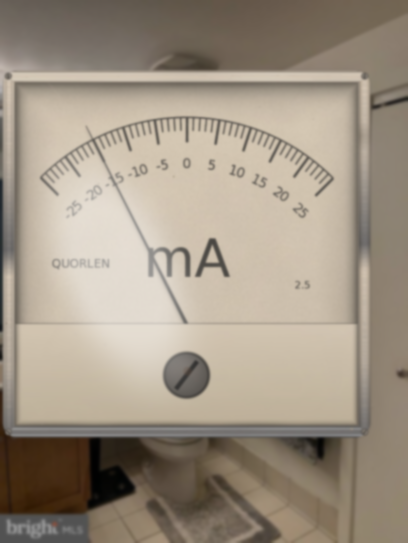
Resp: -15 mA
